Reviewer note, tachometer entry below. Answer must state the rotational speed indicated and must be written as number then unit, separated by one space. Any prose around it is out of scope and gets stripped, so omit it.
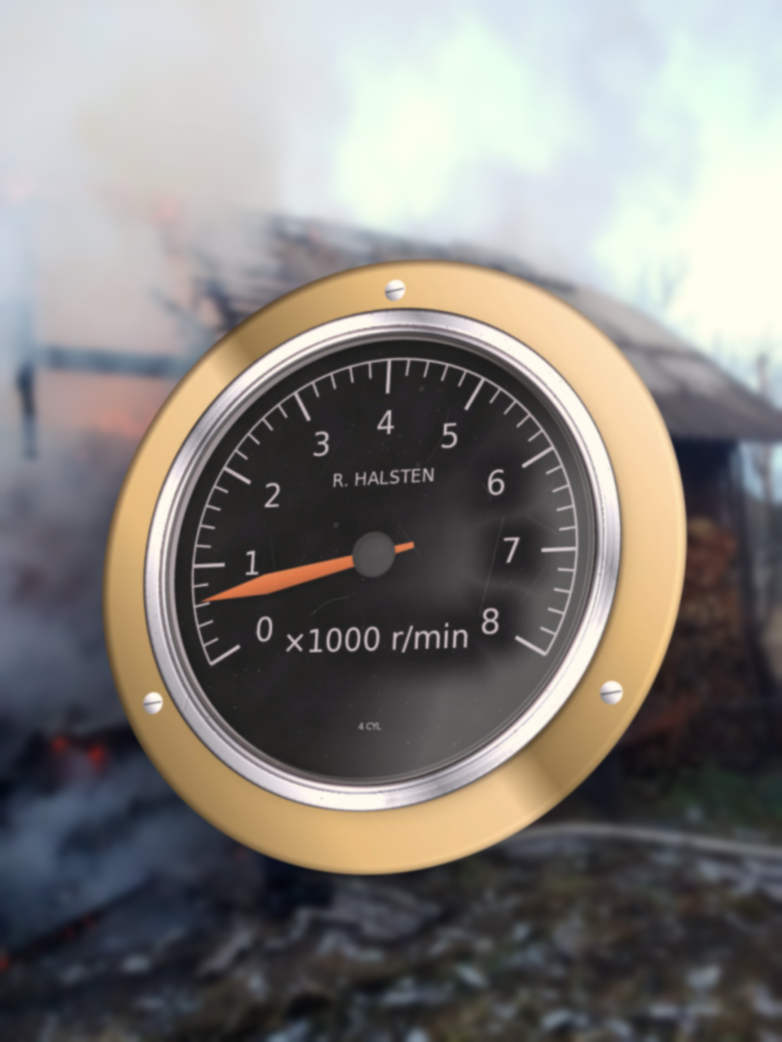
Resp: 600 rpm
